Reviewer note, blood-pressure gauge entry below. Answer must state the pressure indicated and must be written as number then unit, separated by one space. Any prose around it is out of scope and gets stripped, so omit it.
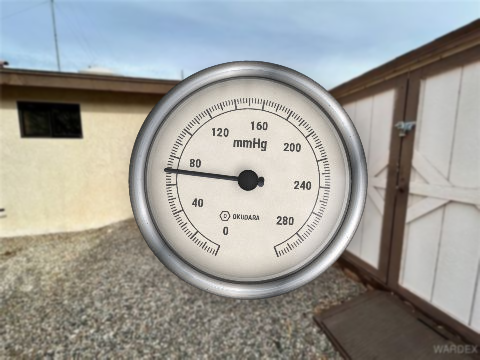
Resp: 70 mmHg
